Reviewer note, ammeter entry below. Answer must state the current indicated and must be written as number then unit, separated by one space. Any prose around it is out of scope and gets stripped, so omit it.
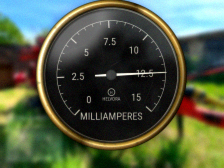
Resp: 12.5 mA
